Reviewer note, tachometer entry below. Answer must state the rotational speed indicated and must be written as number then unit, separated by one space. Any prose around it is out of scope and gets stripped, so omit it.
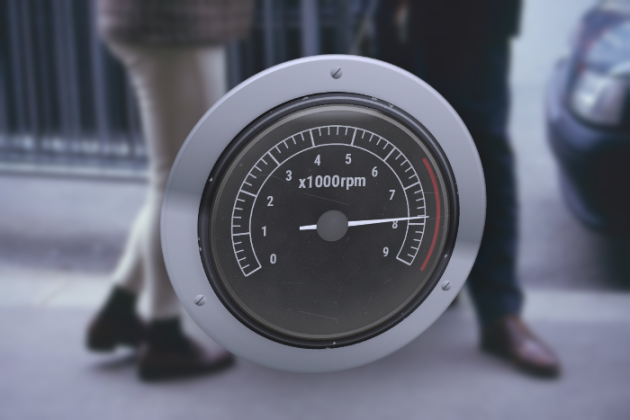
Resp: 7800 rpm
